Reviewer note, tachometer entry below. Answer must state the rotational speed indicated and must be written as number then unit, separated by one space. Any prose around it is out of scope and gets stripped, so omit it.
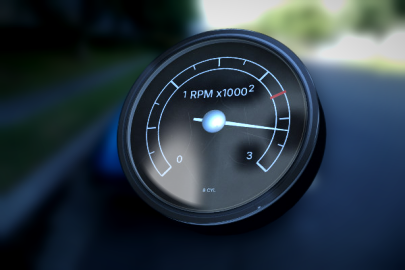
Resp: 2625 rpm
